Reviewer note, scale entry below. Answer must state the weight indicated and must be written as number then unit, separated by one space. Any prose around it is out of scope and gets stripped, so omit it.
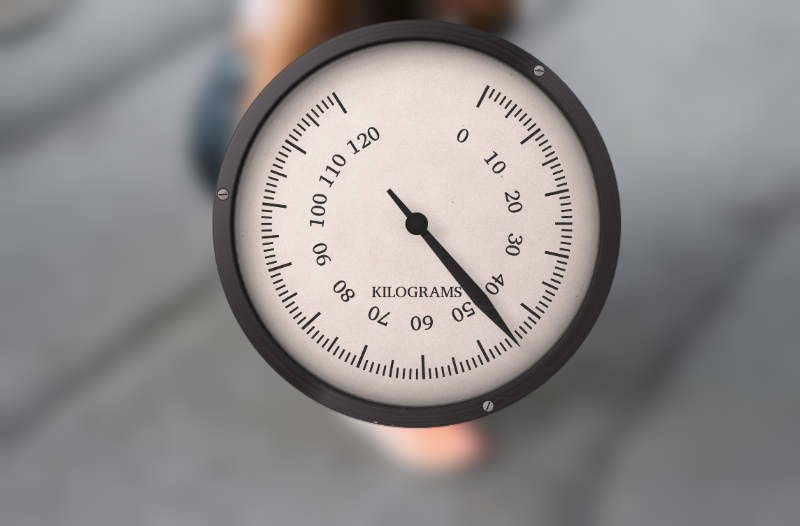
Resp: 45 kg
